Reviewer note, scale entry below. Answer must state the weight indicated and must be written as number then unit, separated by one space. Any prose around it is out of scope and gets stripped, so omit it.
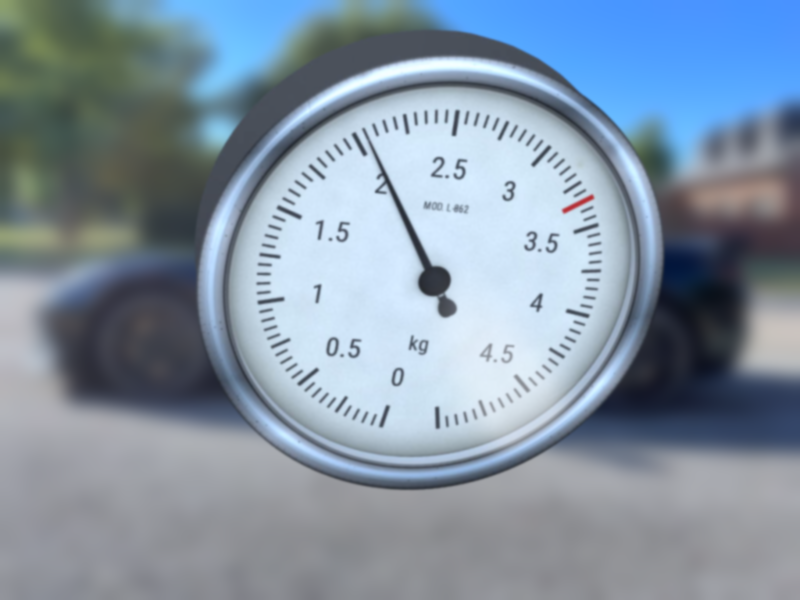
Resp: 2.05 kg
